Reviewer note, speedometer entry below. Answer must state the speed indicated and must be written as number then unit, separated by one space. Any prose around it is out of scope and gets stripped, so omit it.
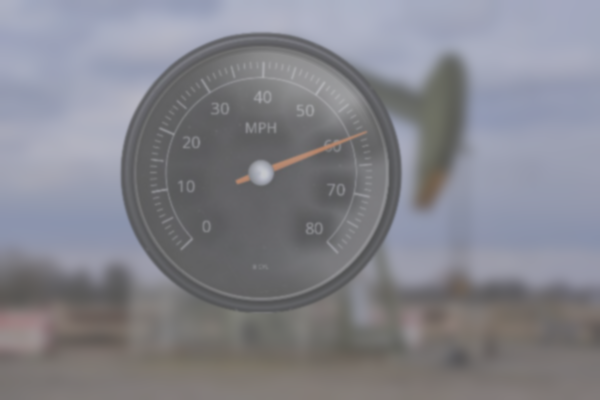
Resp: 60 mph
